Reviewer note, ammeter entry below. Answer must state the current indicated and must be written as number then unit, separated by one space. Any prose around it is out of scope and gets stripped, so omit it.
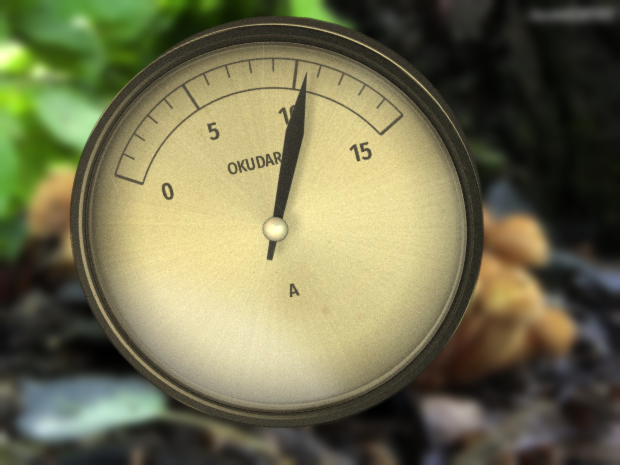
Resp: 10.5 A
